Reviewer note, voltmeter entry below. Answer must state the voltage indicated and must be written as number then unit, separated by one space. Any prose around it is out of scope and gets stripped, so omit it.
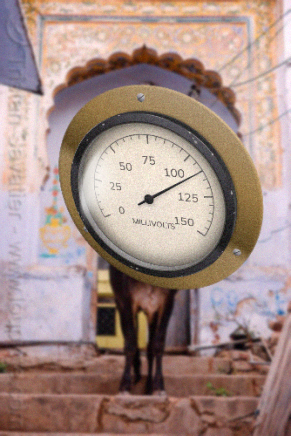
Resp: 110 mV
